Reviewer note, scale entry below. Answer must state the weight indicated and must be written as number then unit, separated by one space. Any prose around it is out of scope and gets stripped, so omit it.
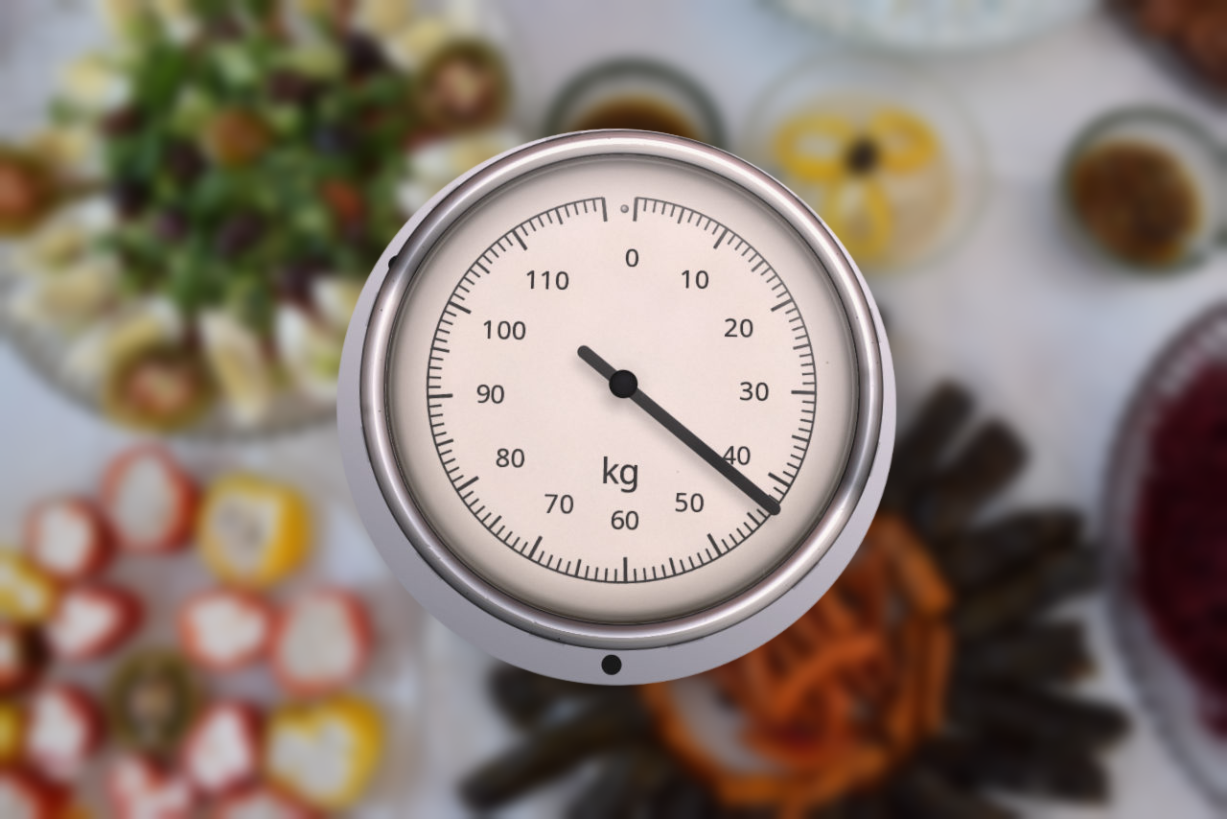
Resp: 43 kg
